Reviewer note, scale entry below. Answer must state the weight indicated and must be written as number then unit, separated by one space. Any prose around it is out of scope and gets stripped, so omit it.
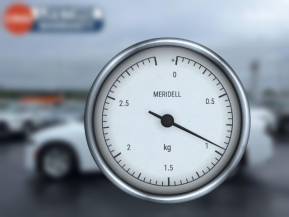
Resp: 0.95 kg
